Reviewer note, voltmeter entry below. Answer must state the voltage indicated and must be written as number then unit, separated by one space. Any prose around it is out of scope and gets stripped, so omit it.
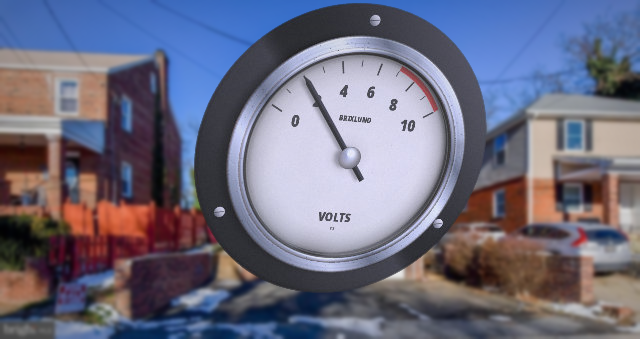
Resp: 2 V
